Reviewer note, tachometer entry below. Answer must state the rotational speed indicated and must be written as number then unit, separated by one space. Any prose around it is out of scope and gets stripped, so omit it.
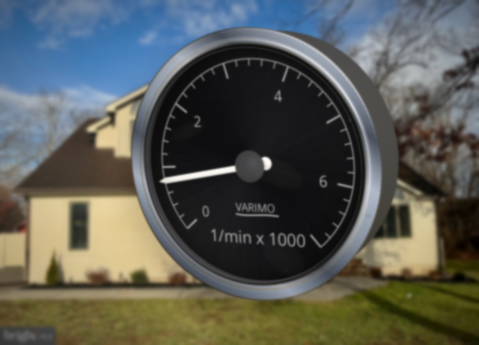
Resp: 800 rpm
